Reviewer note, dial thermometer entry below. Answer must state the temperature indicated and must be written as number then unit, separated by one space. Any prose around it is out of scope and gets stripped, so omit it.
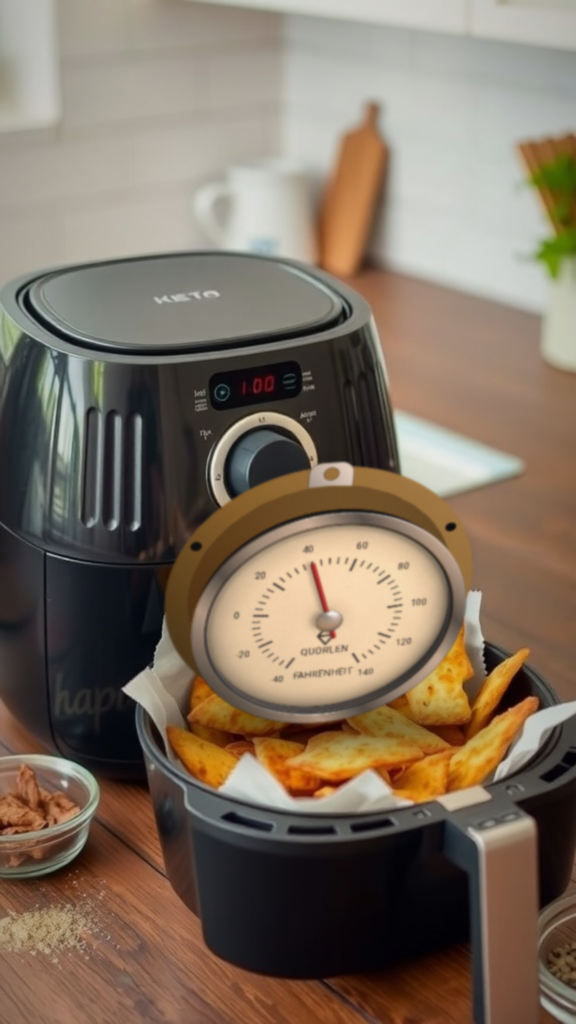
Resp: 40 °F
